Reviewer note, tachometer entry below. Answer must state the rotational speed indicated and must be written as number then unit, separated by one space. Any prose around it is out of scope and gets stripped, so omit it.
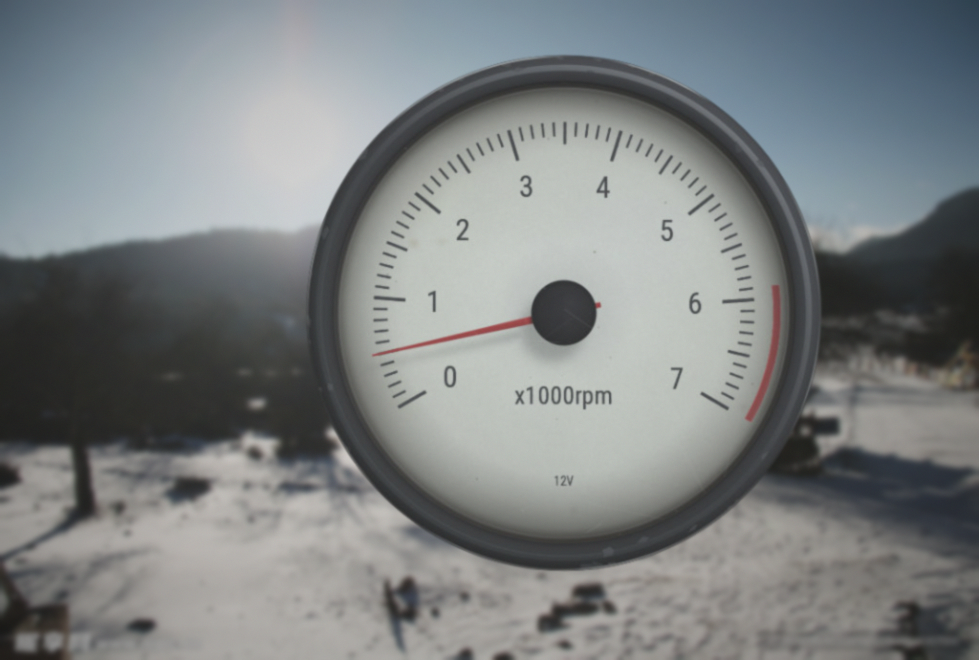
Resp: 500 rpm
